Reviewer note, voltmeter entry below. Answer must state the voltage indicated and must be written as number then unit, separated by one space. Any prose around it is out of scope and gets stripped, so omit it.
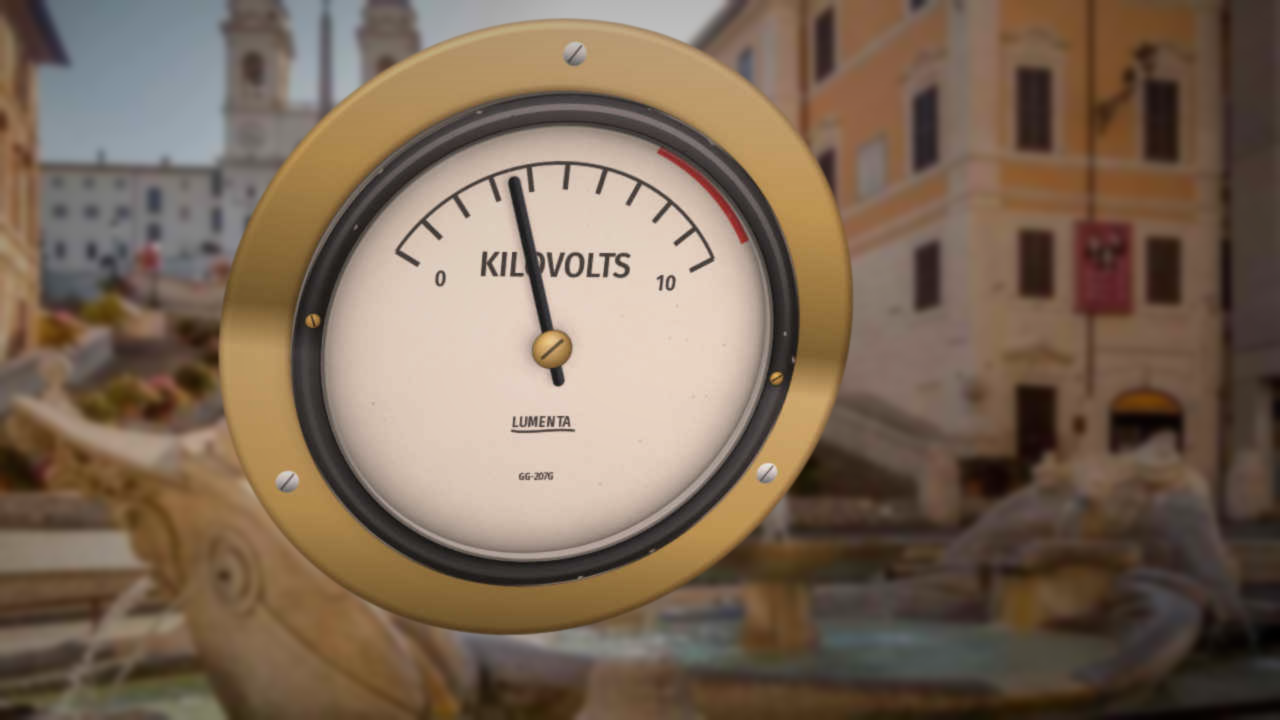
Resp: 3.5 kV
